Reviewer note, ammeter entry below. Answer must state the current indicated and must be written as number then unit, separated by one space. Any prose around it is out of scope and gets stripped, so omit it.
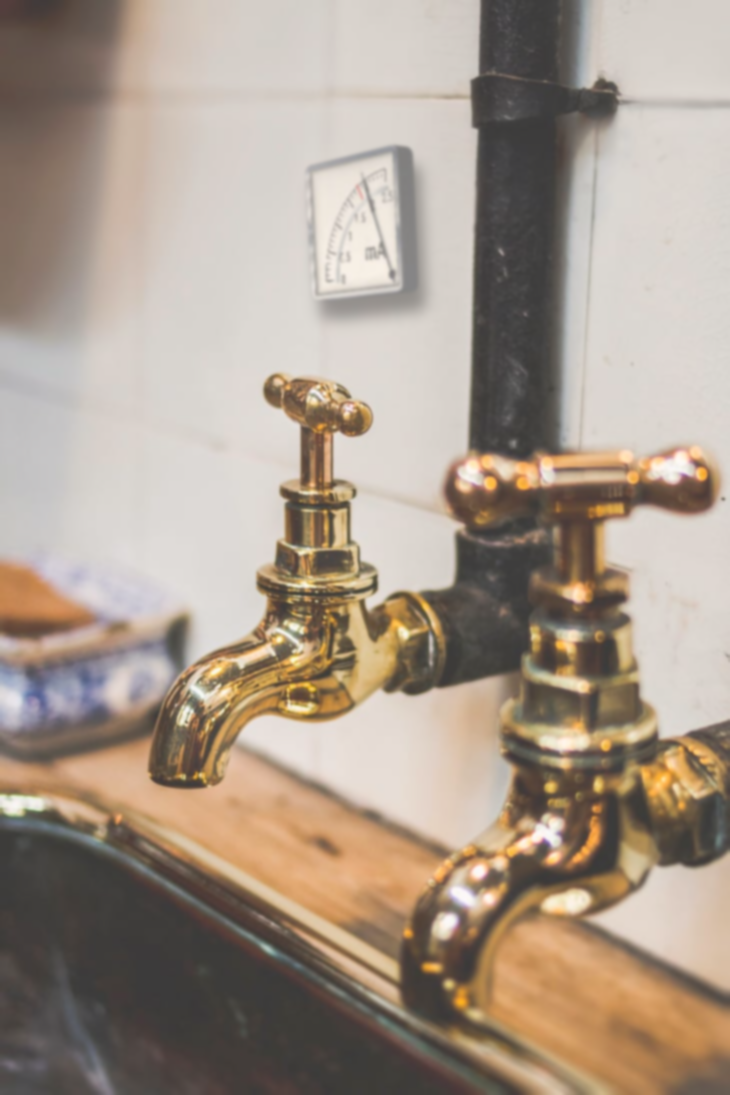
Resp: 2 mA
